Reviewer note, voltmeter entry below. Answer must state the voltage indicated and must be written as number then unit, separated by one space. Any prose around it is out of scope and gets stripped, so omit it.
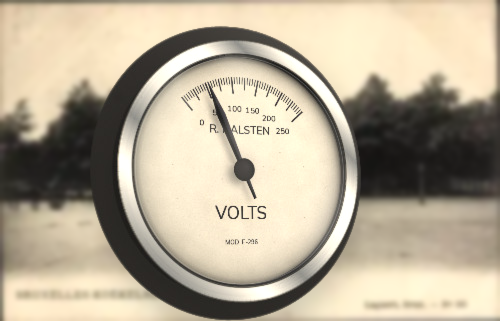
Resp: 50 V
